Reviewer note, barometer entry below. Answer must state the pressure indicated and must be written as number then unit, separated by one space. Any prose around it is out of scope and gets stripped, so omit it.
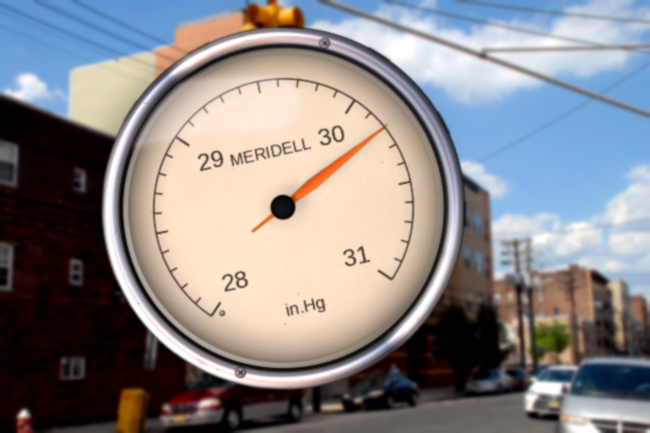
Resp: 30.2 inHg
